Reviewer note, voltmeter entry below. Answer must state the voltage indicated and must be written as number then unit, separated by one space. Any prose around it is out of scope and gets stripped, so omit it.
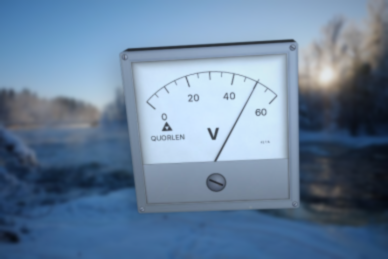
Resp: 50 V
